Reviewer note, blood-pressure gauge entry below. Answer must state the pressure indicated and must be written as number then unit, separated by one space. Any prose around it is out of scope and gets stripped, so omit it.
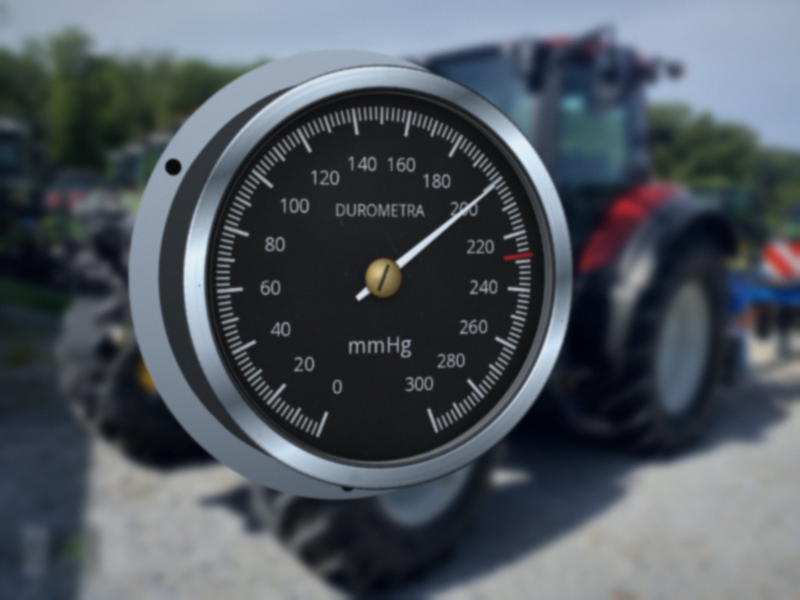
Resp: 200 mmHg
